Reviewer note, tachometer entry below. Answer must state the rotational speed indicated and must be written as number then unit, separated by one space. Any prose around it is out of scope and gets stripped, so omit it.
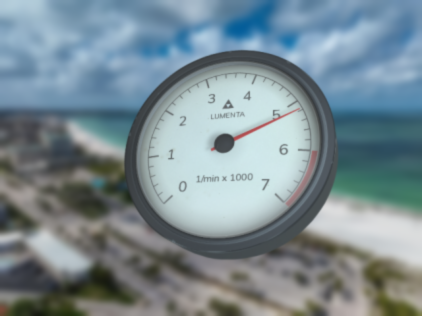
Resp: 5200 rpm
